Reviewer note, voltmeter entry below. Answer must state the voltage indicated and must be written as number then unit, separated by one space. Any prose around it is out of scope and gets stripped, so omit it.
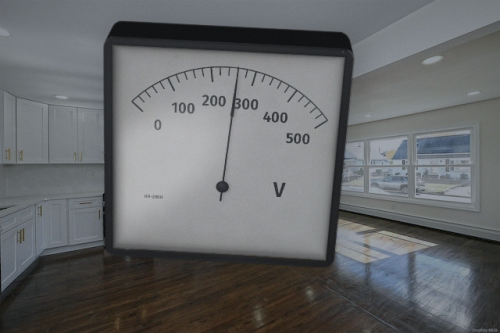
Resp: 260 V
